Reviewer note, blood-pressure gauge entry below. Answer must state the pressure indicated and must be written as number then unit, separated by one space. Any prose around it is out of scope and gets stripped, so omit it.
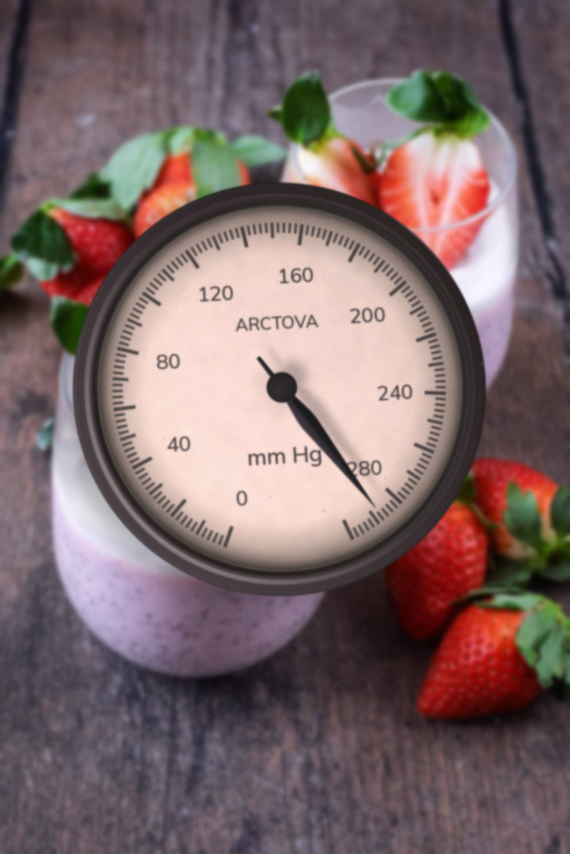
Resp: 288 mmHg
